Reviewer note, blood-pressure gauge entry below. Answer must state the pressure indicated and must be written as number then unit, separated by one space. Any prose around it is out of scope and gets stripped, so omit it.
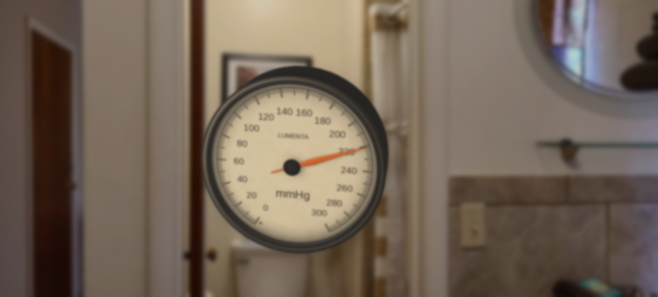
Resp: 220 mmHg
